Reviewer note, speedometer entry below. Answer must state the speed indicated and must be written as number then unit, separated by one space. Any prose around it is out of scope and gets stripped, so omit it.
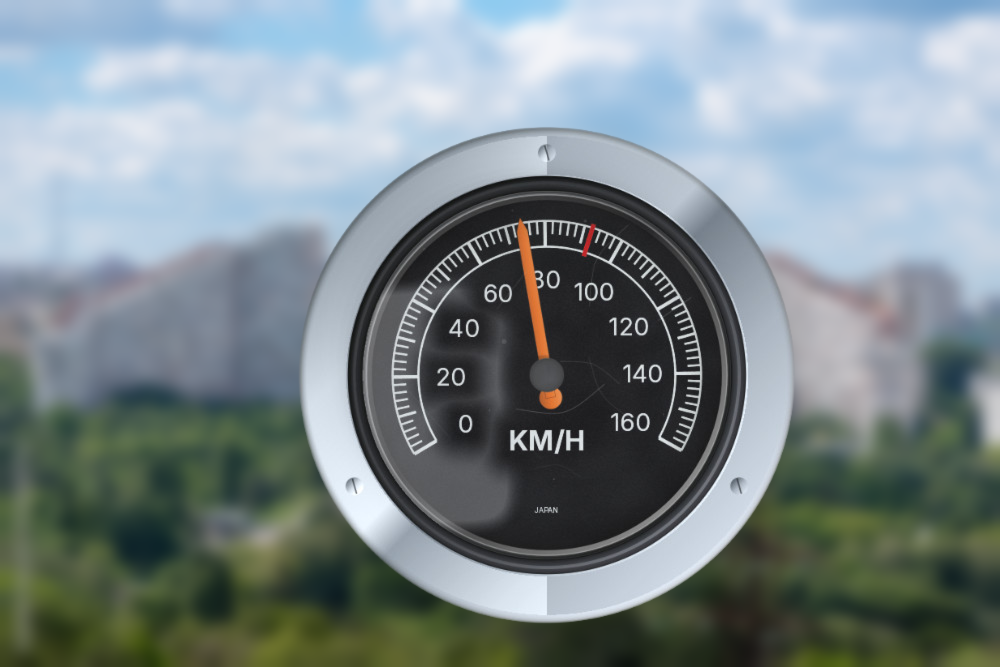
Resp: 74 km/h
